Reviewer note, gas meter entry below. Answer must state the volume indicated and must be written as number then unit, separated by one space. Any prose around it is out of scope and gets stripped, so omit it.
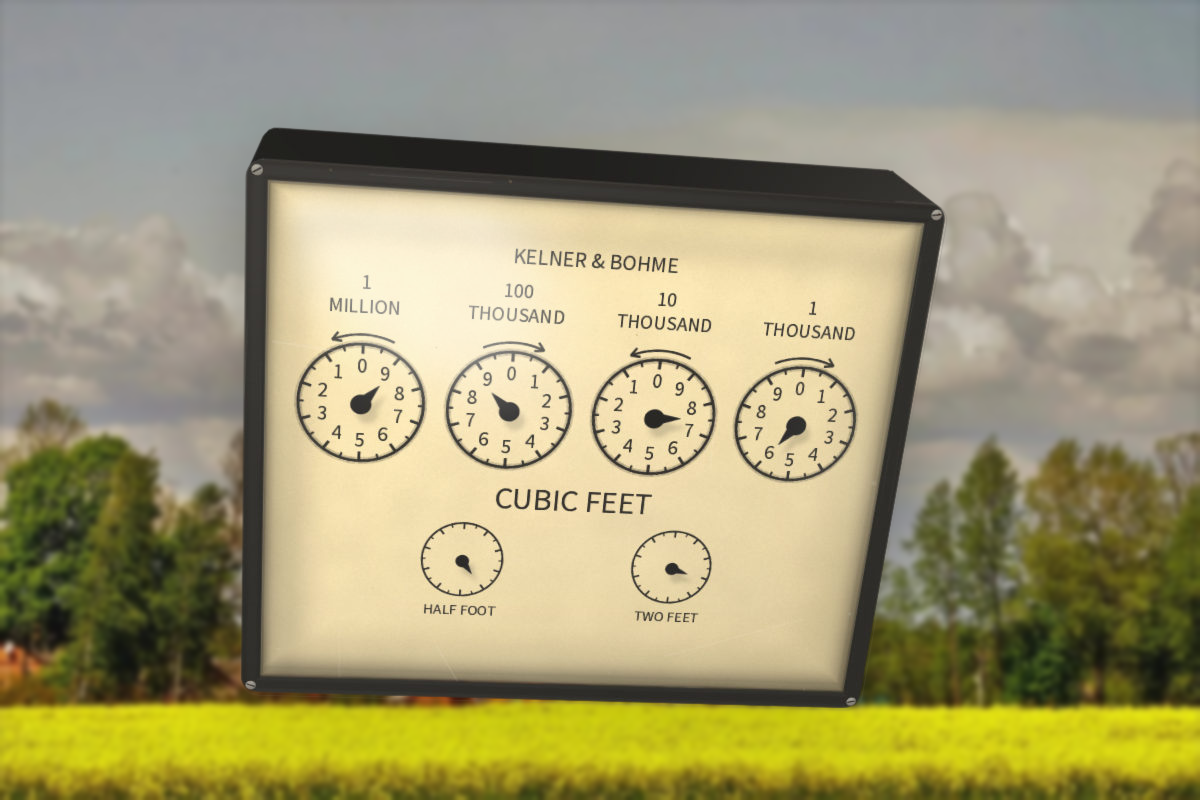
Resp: 887600 ft³
